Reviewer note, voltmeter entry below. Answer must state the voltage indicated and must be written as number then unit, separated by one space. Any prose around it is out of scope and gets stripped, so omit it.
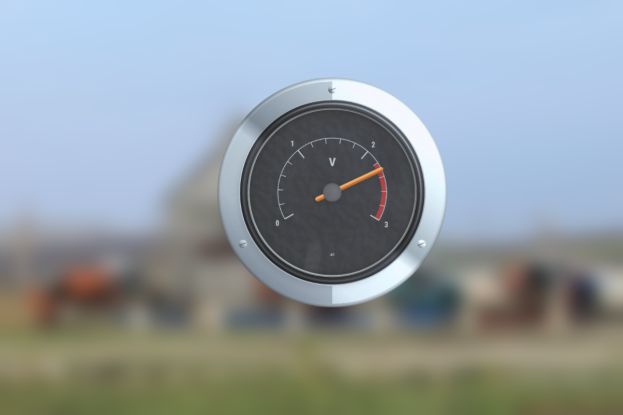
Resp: 2.3 V
